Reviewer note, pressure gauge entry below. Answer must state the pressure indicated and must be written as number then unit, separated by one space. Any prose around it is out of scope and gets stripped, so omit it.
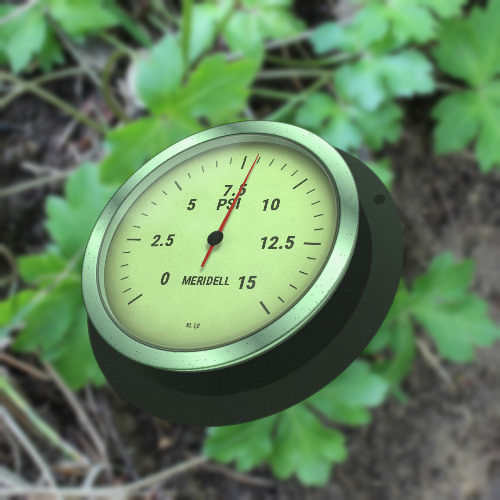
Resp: 8 psi
